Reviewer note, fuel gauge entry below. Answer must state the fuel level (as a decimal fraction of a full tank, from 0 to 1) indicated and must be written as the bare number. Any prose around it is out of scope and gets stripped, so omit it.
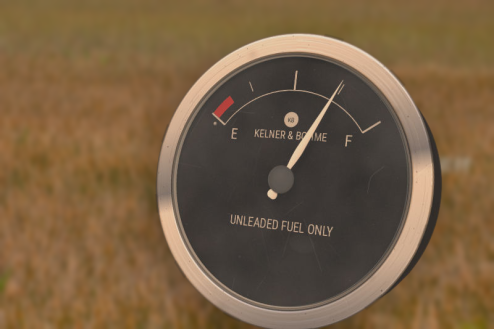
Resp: 0.75
